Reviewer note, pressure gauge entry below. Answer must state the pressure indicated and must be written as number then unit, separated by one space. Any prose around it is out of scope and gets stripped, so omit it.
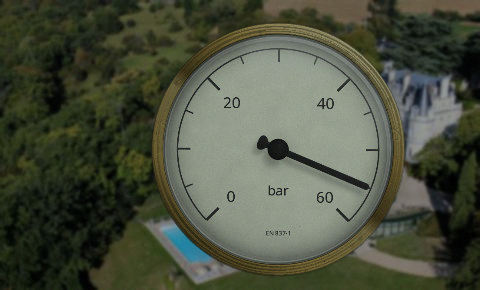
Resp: 55 bar
